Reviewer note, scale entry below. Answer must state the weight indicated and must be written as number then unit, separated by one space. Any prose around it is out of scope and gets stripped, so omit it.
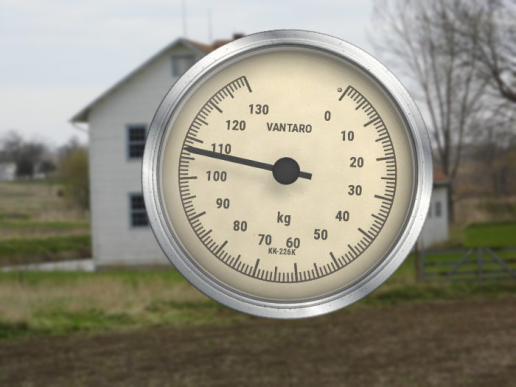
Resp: 107 kg
